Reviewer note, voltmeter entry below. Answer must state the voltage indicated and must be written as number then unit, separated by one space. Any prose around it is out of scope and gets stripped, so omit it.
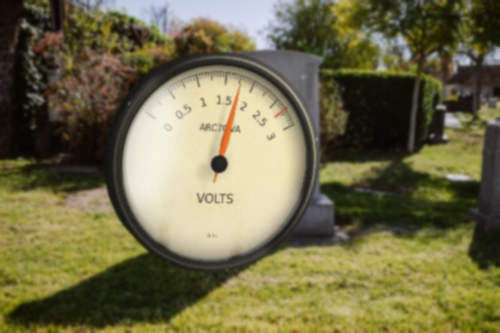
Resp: 1.75 V
